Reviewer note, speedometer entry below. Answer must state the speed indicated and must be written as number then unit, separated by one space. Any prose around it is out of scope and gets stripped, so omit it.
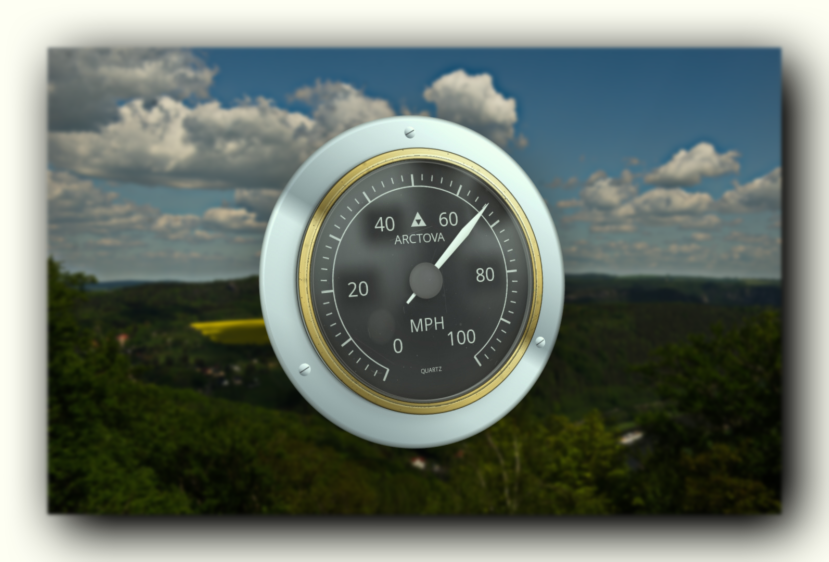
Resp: 66 mph
